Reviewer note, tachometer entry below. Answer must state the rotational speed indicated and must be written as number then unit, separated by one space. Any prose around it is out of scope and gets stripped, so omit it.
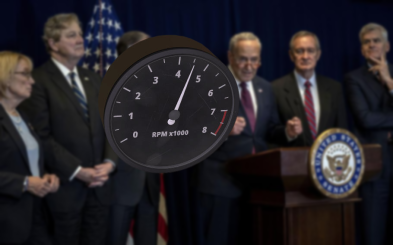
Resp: 4500 rpm
